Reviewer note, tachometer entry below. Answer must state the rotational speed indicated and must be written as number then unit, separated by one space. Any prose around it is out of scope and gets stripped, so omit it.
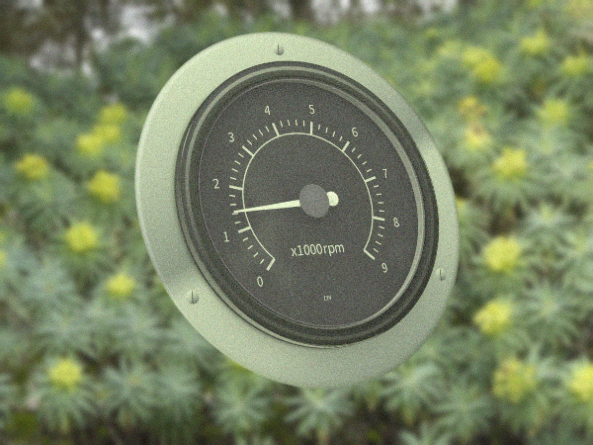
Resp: 1400 rpm
